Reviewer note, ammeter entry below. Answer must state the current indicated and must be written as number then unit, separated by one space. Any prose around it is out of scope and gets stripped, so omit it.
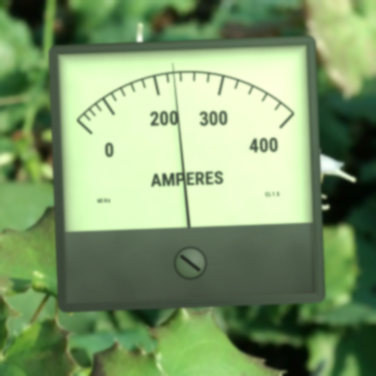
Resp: 230 A
